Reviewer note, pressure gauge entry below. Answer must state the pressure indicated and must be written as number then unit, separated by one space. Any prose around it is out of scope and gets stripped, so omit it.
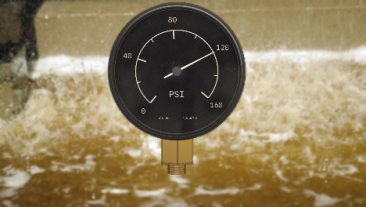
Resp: 120 psi
